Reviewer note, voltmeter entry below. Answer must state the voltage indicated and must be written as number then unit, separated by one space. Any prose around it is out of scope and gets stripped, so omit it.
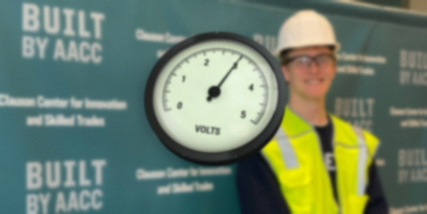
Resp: 3 V
